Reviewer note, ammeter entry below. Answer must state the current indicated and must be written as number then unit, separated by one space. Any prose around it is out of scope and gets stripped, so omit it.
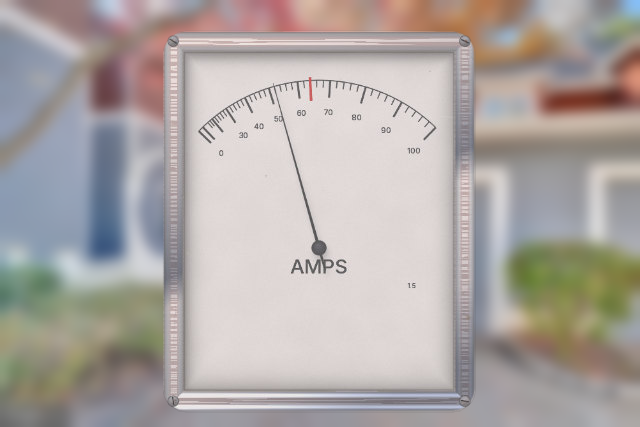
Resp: 52 A
